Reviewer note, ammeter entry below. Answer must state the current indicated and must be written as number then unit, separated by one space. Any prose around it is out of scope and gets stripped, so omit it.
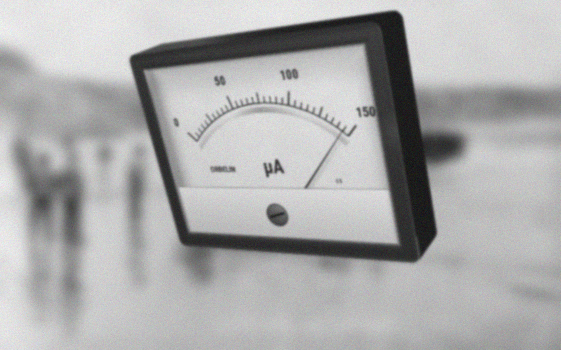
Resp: 145 µA
